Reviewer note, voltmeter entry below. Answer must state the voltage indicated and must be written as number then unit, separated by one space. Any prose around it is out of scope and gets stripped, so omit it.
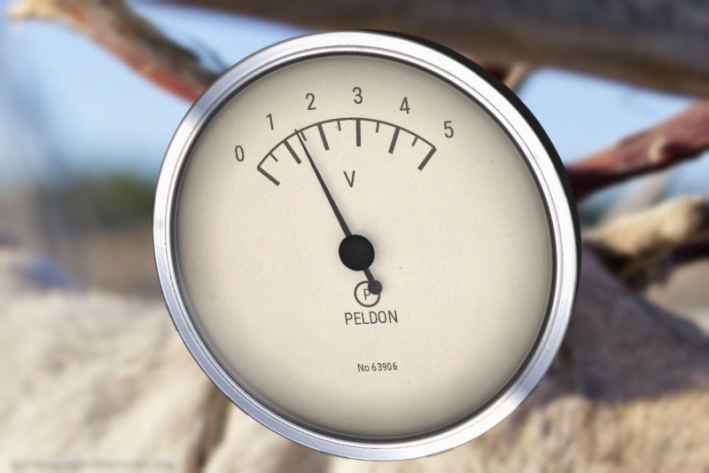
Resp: 1.5 V
